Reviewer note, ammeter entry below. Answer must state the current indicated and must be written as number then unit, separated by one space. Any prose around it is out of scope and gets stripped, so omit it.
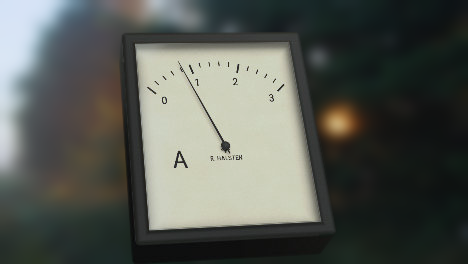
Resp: 0.8 A
